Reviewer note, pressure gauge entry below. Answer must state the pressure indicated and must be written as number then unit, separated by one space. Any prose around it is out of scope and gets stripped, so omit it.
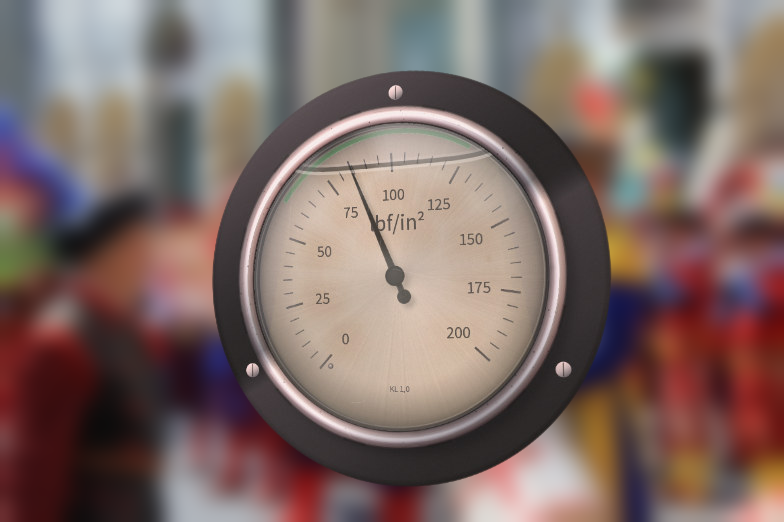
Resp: 85 psi
